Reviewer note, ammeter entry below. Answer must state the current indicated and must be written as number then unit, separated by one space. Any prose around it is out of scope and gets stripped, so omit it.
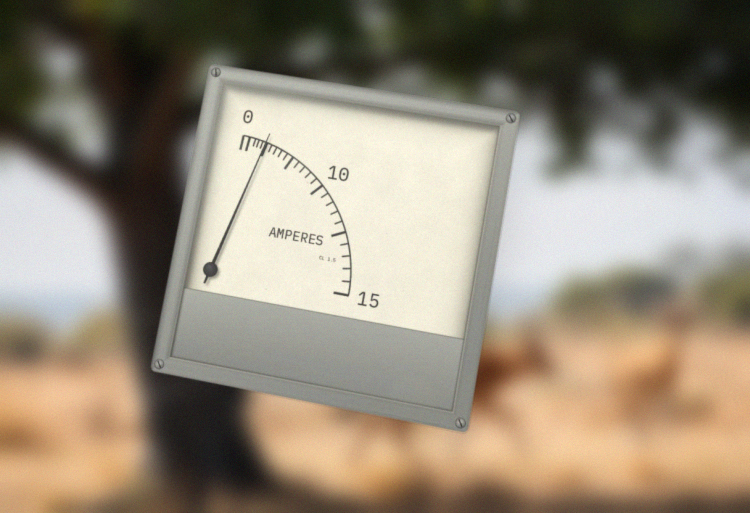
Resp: 5 A
